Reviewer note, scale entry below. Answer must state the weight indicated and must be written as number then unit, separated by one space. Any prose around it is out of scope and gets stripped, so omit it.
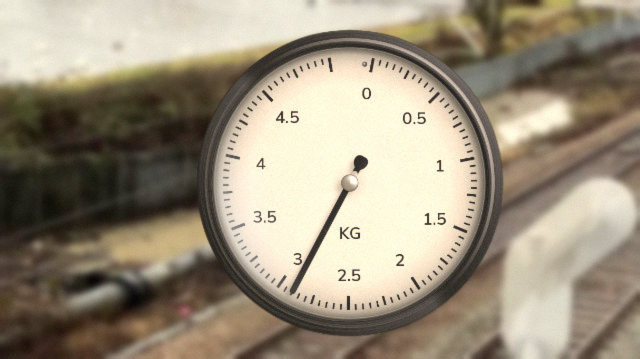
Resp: 2.9 kg
